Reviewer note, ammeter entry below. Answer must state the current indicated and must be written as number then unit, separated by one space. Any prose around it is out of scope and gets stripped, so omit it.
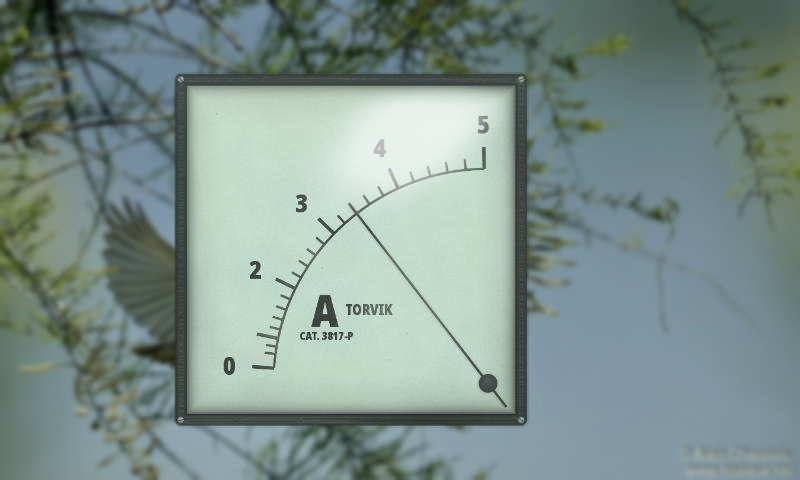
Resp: 3.4 A
